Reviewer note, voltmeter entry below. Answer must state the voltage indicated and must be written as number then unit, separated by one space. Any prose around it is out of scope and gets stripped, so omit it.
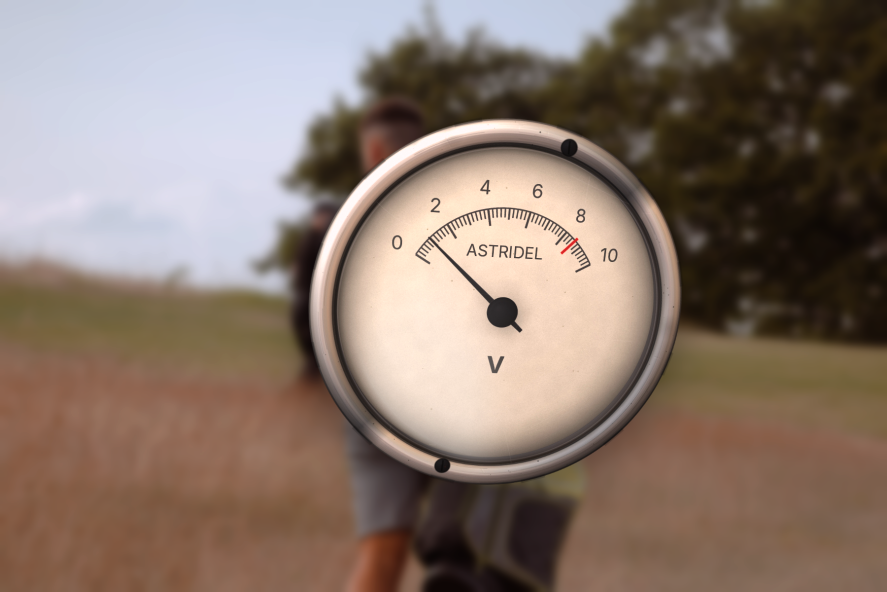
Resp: 1 V
